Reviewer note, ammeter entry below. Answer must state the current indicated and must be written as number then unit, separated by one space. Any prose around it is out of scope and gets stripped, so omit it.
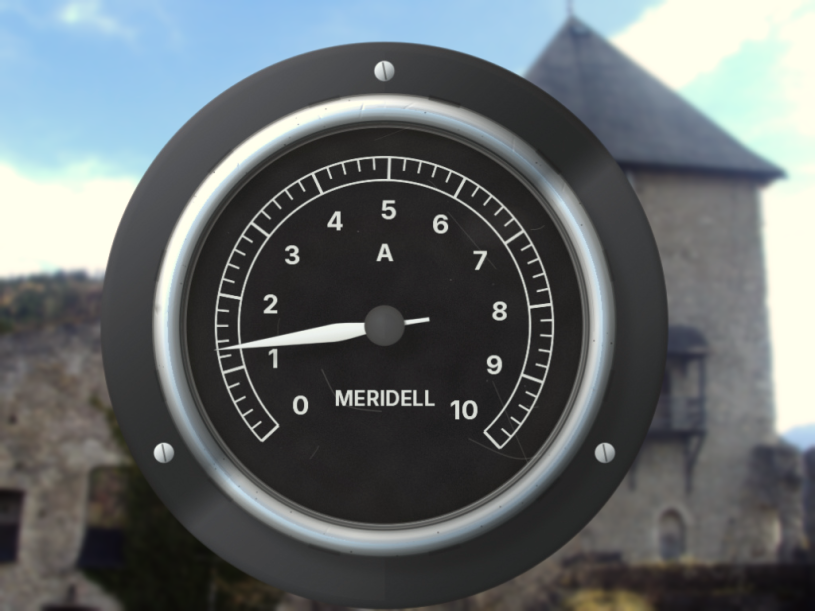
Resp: 1.3 A
